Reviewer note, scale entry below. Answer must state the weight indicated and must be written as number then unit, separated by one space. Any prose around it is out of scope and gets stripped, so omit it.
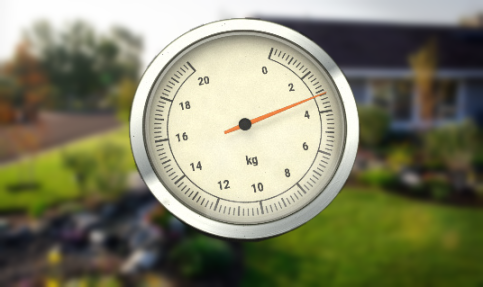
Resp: 3.2 kg
